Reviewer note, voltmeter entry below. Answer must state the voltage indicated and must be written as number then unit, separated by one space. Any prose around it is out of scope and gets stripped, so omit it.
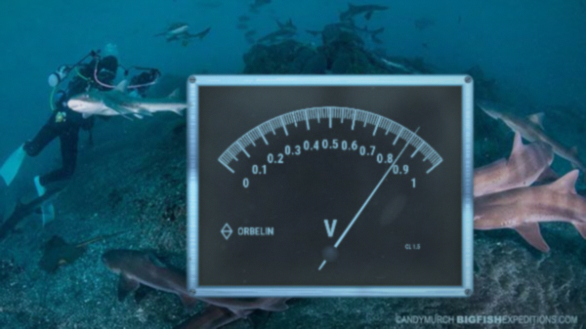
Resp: 0.85 V
